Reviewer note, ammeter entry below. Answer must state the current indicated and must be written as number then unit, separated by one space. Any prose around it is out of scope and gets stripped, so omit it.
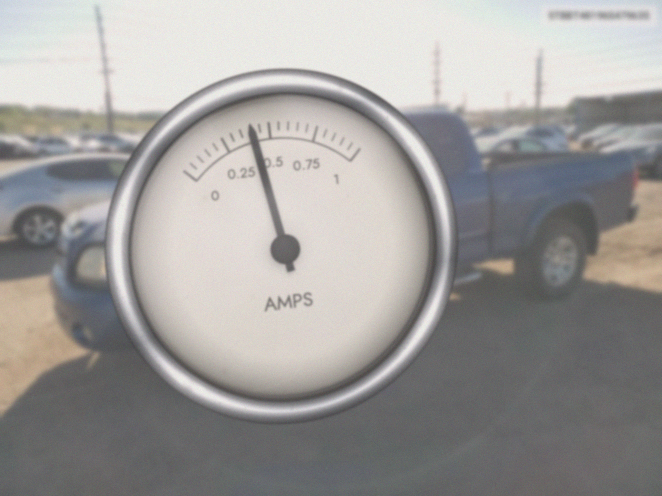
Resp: 0.4 A
